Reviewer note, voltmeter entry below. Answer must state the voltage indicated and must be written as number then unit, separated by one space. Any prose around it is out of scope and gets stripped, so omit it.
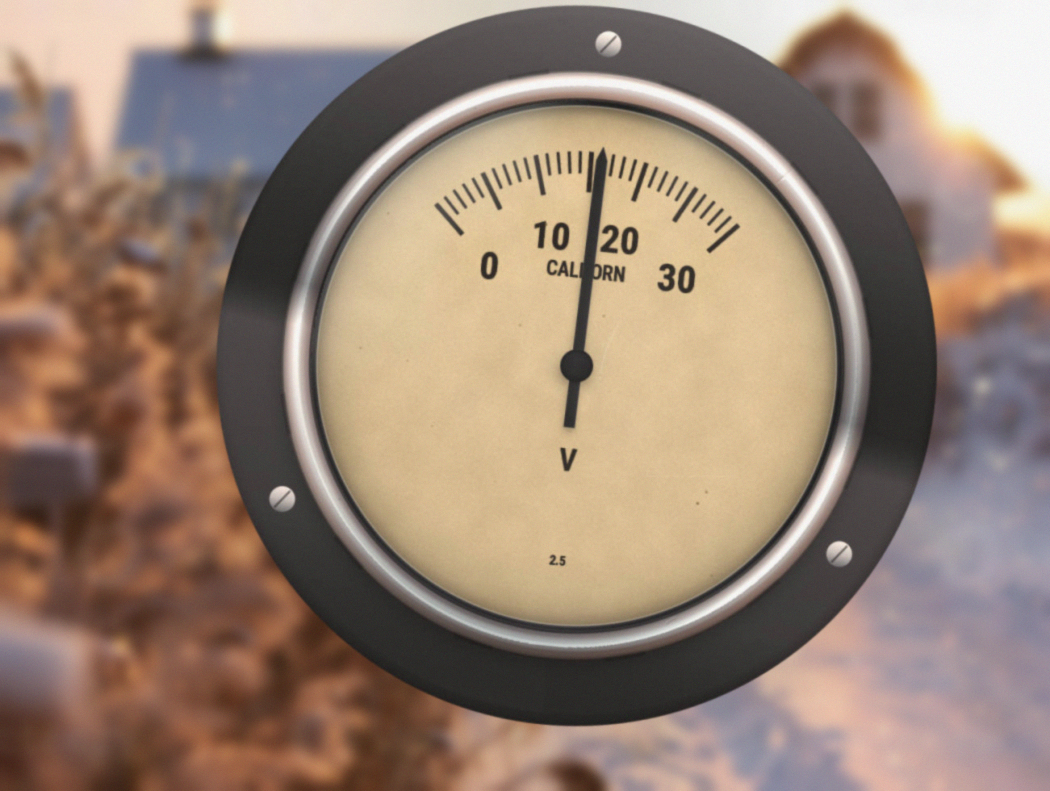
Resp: 16 V
